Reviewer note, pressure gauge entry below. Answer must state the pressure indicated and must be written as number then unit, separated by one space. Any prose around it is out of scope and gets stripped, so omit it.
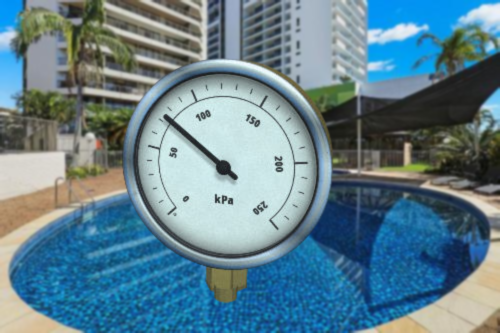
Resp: 75 kPa
